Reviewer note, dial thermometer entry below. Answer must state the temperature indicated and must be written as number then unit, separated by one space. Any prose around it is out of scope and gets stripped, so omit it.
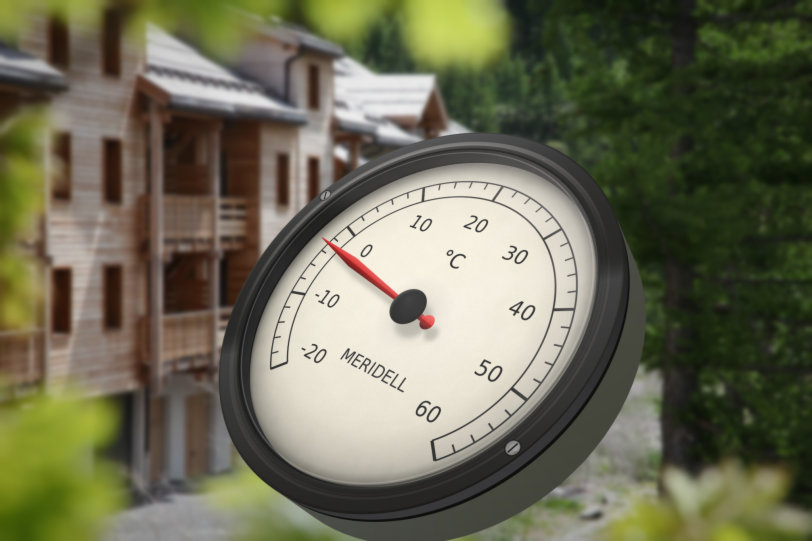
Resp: -3 °C
